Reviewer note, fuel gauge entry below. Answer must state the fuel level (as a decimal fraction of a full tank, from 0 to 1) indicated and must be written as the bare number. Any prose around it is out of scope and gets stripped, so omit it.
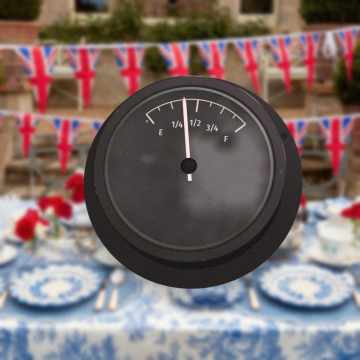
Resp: 0.375
